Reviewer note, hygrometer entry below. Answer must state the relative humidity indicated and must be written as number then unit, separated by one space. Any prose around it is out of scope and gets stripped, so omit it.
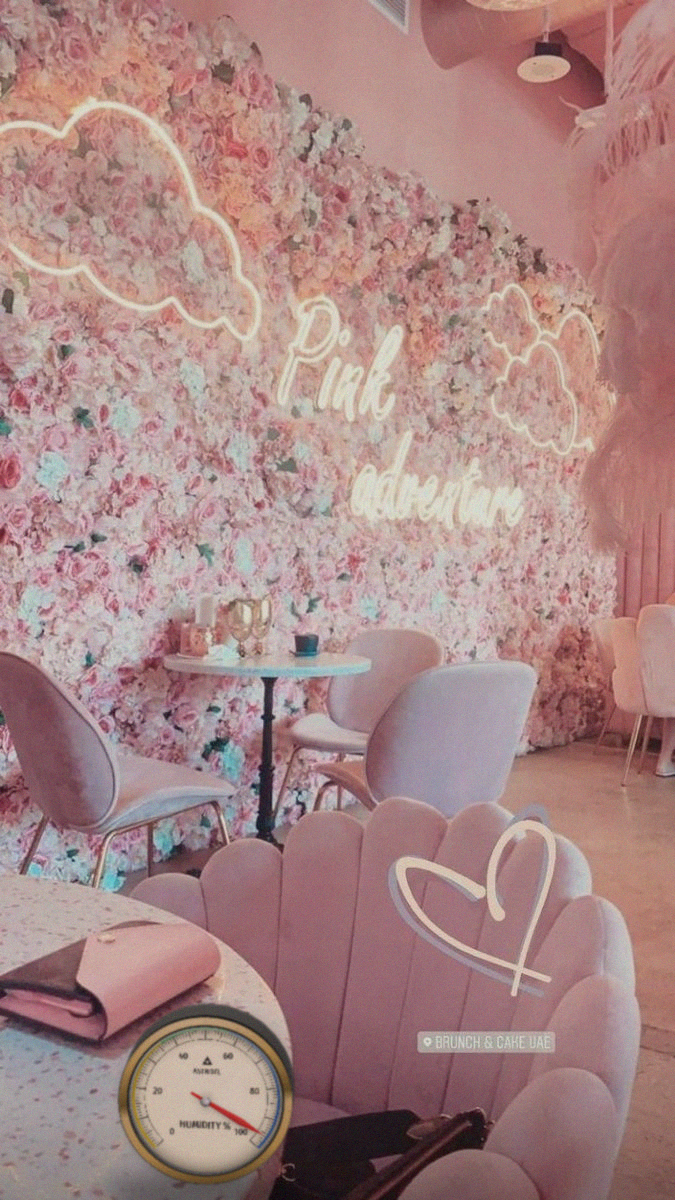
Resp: 95 %
